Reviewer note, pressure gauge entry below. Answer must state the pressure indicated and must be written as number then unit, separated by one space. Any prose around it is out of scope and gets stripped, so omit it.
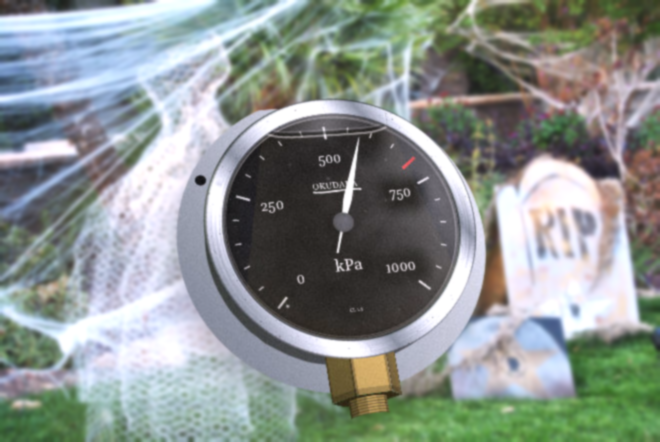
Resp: 575 kPa
